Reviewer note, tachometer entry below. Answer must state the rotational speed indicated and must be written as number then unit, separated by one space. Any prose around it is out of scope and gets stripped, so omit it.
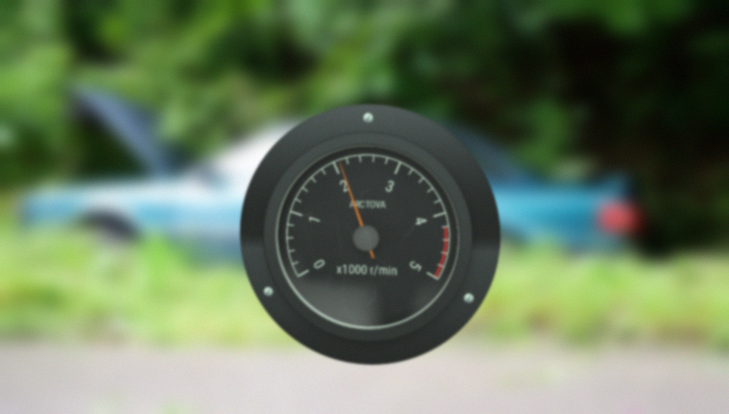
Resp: 2100 rpm
